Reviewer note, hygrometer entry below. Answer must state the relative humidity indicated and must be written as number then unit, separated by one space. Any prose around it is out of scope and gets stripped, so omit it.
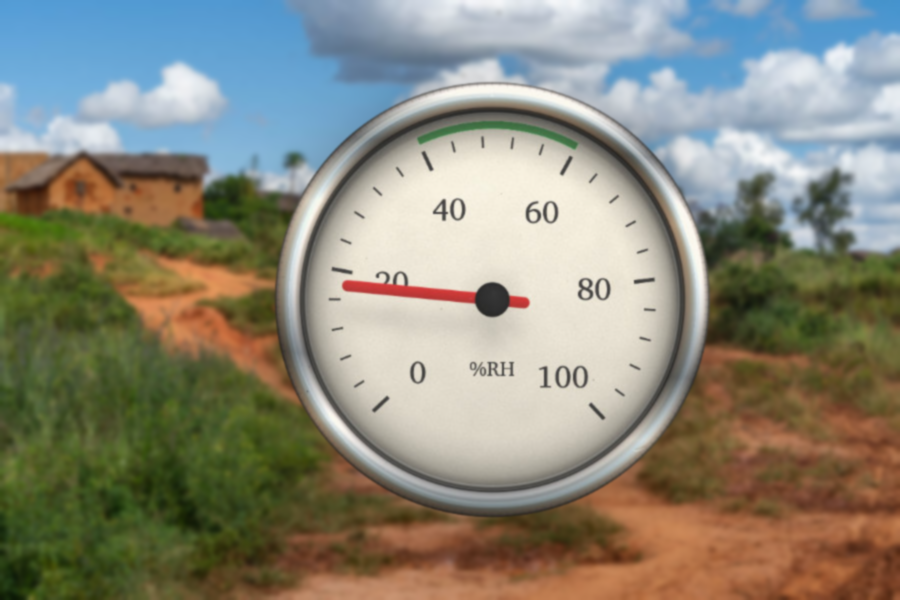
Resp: 18 %
